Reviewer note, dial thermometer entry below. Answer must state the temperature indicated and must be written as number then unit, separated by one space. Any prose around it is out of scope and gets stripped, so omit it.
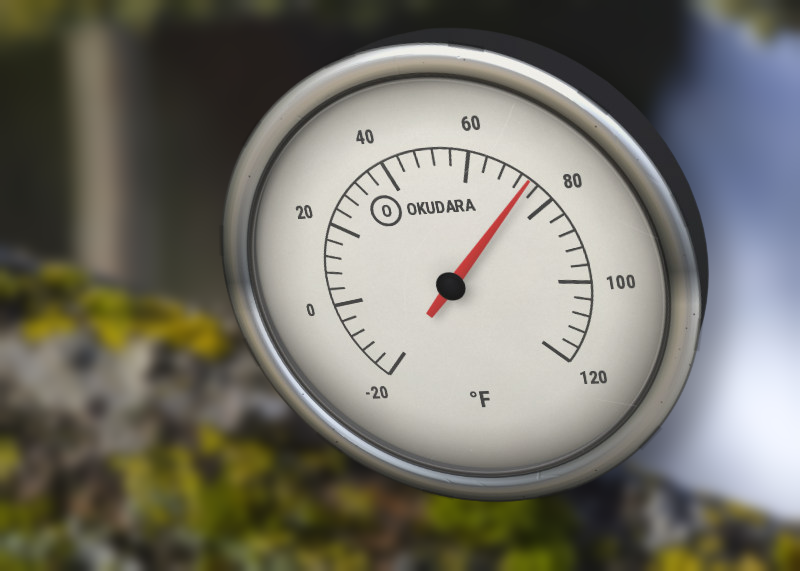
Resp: 74 °F
